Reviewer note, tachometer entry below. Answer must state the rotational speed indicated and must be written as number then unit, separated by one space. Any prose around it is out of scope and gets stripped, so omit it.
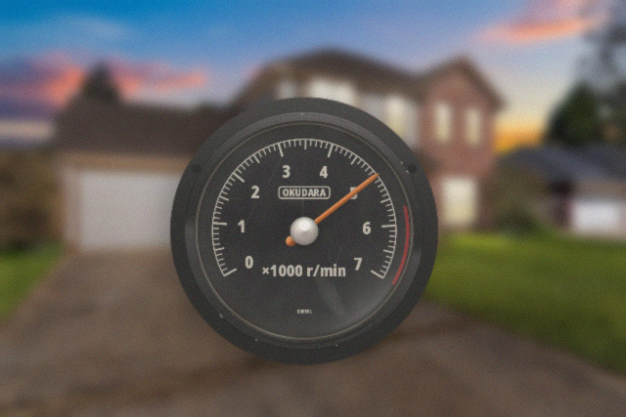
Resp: 5000 rpm
